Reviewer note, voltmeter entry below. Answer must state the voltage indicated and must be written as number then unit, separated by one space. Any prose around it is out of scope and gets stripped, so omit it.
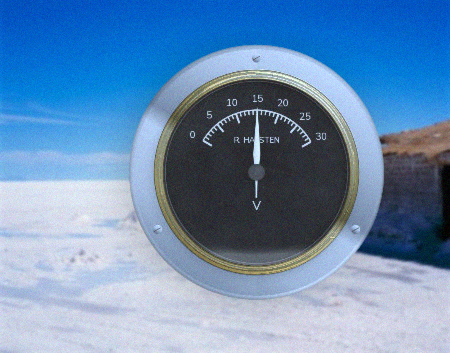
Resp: 15 V
